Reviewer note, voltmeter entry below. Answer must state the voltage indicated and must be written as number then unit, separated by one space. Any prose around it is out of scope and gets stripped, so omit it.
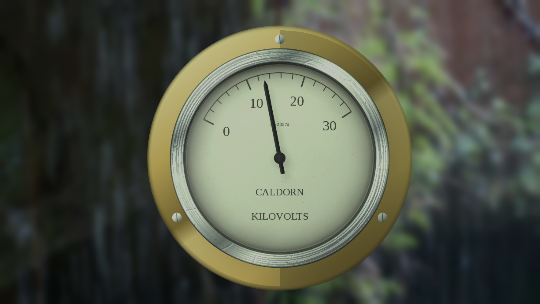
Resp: 13 kV
